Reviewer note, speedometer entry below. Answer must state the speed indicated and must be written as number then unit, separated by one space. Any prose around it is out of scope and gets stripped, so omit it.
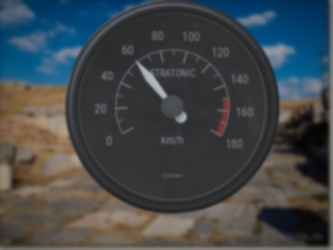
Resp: 60 km/h
